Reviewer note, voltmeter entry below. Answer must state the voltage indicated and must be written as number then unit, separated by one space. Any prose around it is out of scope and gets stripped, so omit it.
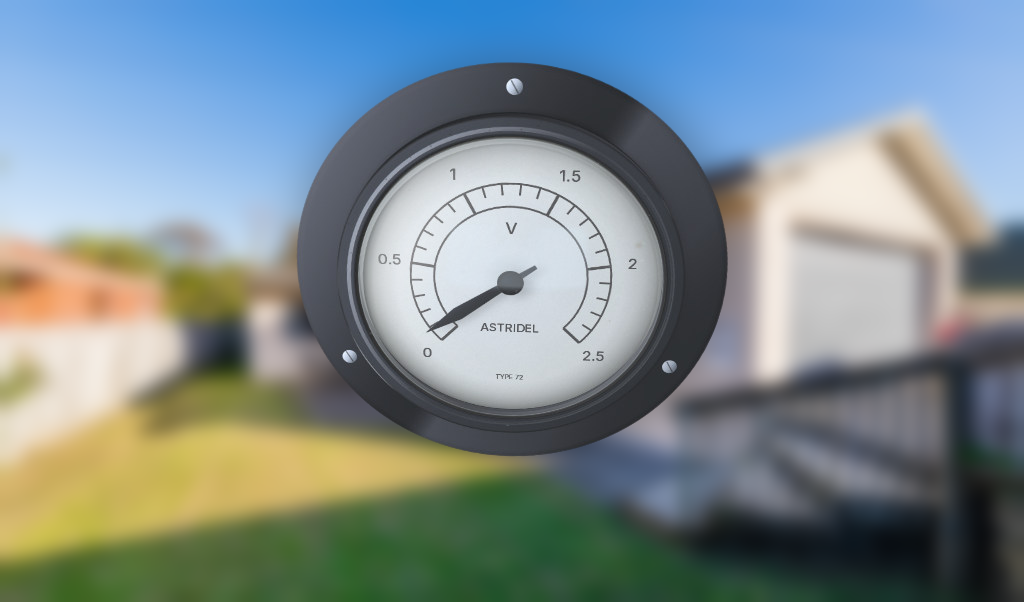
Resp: 0.1 V
